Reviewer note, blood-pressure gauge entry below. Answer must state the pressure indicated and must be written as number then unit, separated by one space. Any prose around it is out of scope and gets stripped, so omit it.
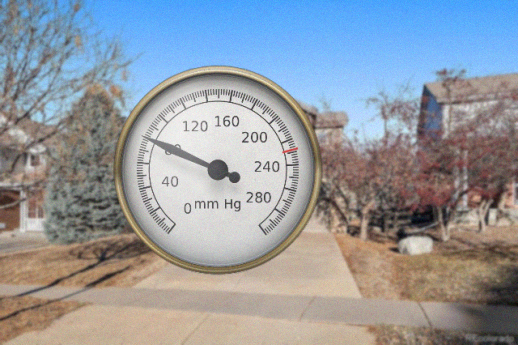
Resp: 80 mmHg
